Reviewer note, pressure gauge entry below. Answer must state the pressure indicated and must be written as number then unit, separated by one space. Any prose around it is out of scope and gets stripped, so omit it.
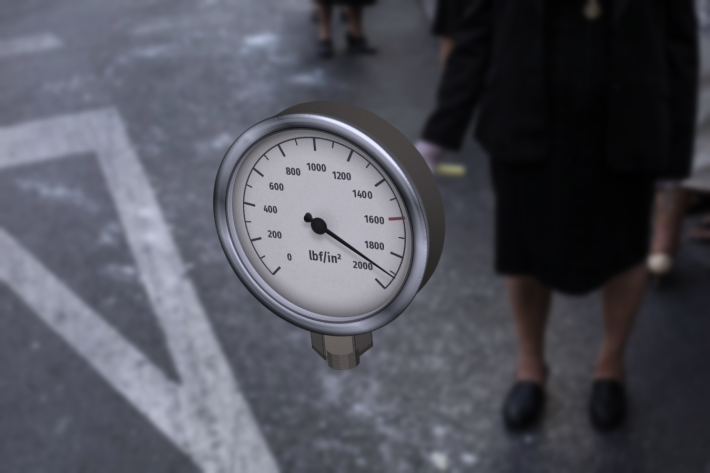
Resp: 1900 psi
